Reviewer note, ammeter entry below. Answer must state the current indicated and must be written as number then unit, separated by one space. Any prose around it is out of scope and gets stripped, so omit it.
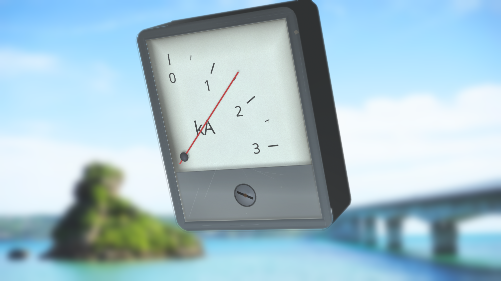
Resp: 1.5 kA
